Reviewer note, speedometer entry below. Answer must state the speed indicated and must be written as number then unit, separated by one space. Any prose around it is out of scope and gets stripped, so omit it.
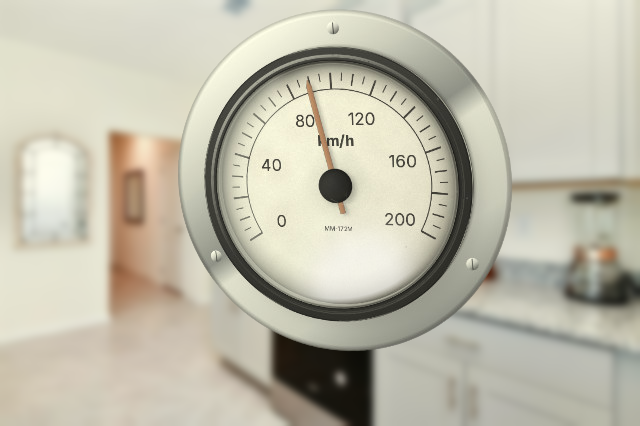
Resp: 90 km/h
